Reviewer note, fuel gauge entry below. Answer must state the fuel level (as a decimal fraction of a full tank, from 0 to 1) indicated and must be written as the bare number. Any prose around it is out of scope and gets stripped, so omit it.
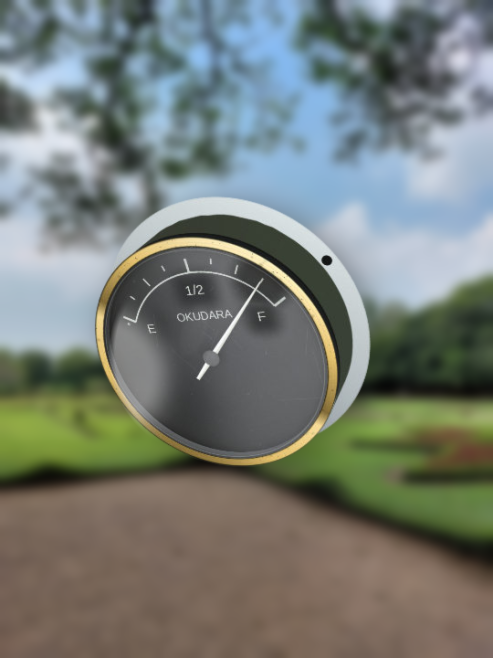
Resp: 0.875
